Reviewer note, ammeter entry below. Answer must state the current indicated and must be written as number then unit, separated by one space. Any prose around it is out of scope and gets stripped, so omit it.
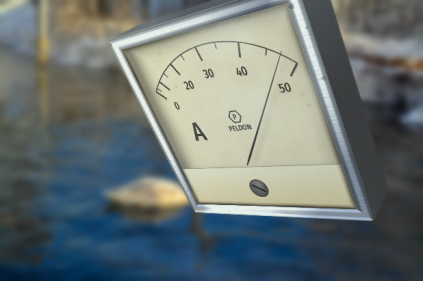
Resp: 47.5 A
